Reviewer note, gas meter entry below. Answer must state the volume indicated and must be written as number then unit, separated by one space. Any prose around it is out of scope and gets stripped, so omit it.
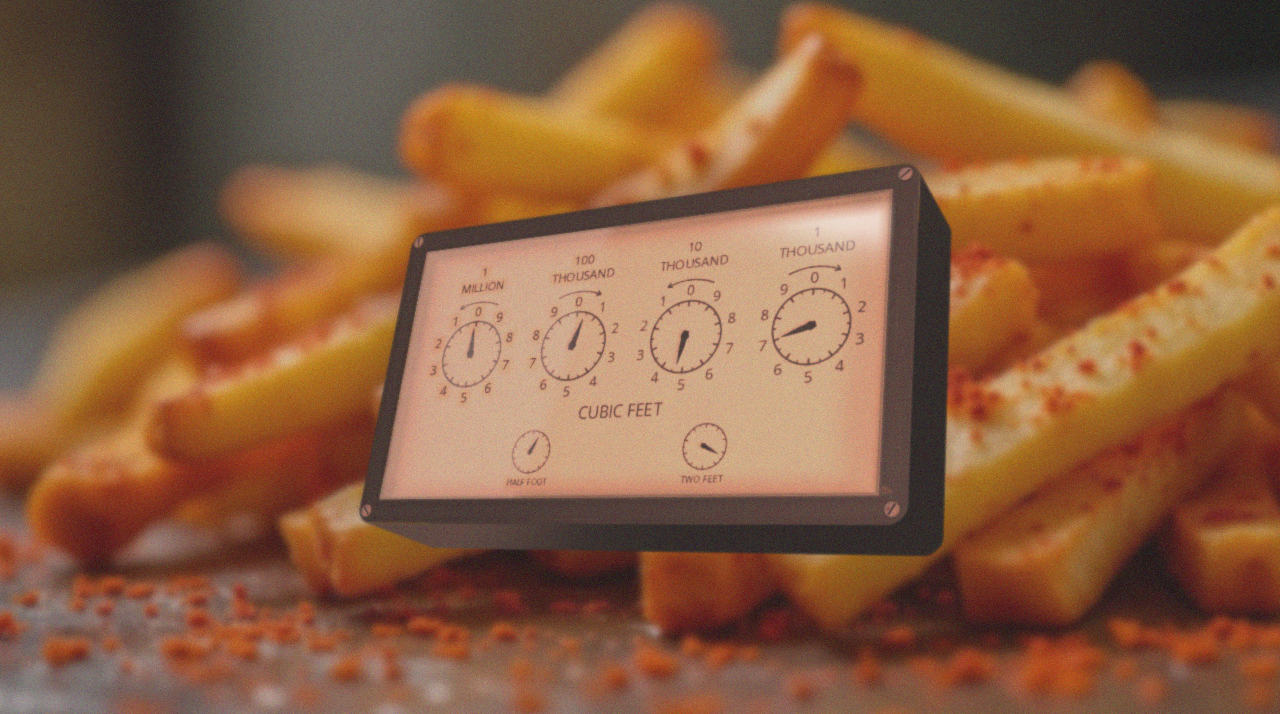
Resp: 4700 ft³
